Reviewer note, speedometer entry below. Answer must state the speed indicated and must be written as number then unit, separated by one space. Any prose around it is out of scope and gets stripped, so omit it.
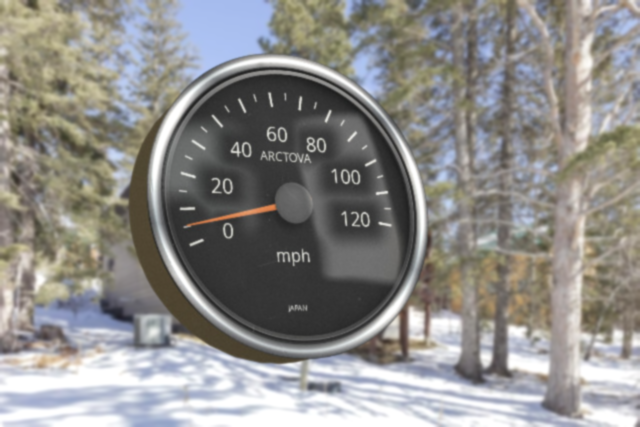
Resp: 5 mph
